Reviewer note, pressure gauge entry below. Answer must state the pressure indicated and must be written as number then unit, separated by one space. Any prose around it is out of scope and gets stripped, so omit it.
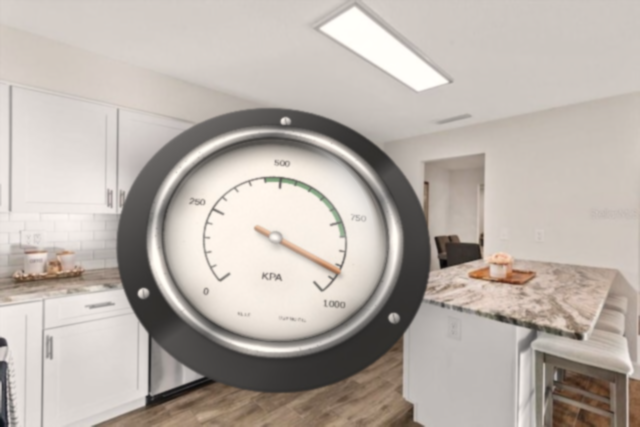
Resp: 925 kPa
